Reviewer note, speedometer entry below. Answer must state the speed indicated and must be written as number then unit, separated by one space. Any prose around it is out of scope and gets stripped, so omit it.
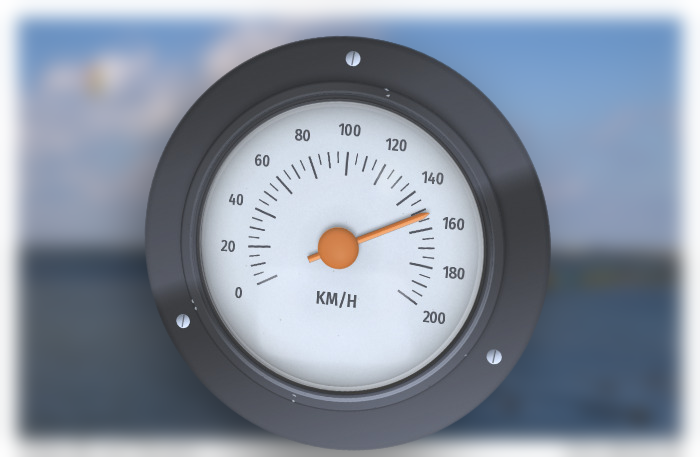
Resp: 152.5 km/h
